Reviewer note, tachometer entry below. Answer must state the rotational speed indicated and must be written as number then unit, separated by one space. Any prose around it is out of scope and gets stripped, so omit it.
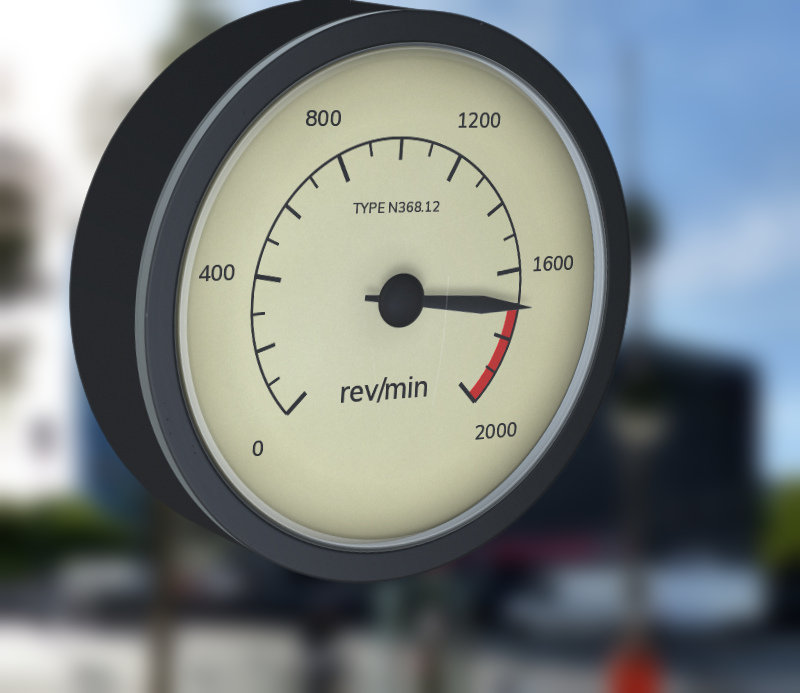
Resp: 1700 rpm
